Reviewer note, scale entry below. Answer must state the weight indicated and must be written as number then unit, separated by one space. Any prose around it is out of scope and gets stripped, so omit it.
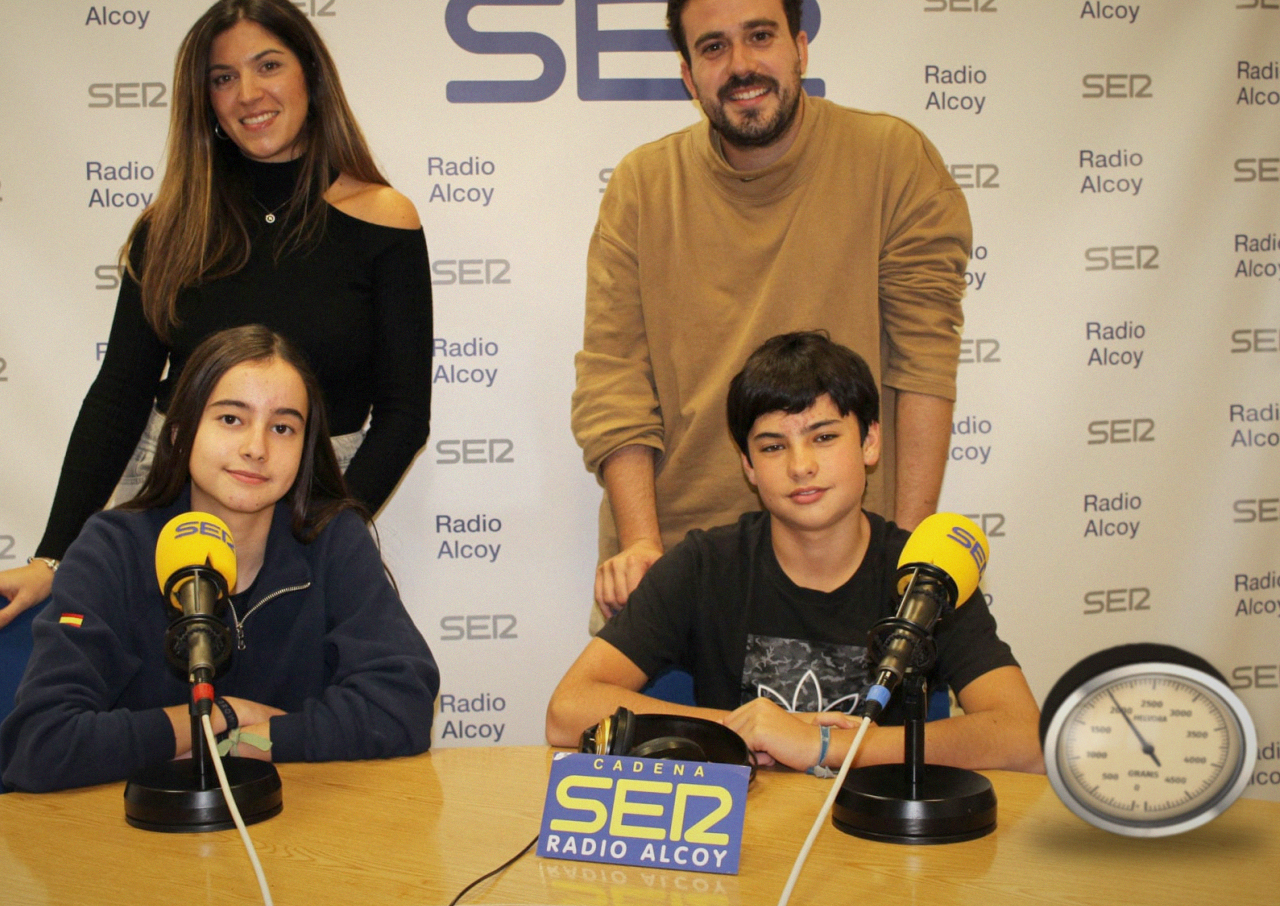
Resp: 2000 g
